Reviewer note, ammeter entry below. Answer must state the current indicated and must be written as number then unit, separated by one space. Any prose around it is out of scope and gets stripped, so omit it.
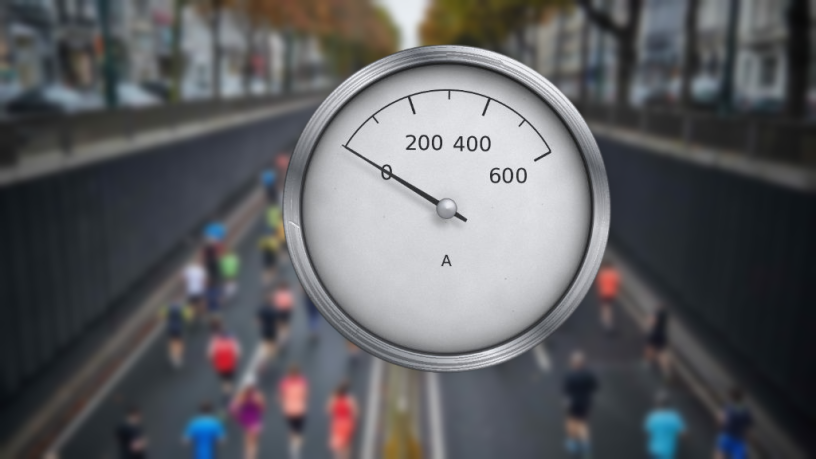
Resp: 0 A
